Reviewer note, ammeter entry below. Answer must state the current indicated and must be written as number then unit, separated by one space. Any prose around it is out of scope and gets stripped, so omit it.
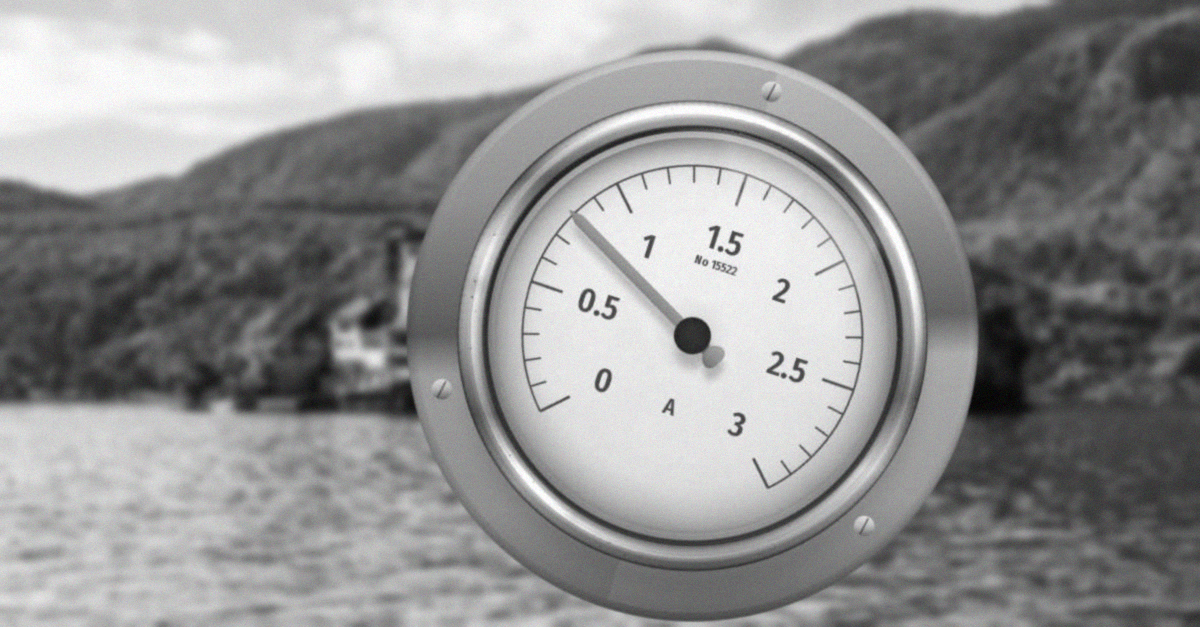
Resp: 0.8 A
